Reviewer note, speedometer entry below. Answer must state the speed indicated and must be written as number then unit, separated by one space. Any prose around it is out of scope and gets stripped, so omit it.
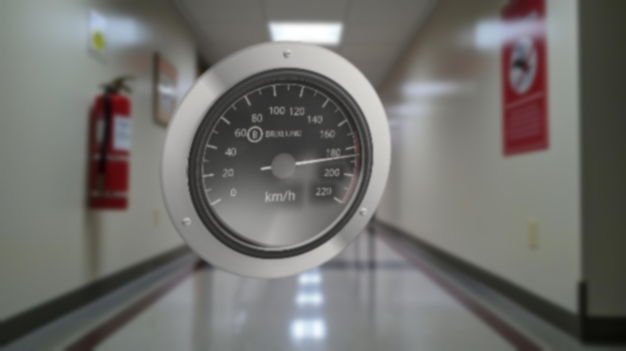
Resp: 185 km/h
